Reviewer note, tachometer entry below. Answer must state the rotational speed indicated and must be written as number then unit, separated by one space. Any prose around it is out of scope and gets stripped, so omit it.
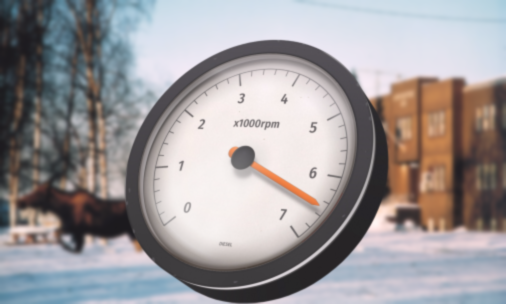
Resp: 6500 rpm
